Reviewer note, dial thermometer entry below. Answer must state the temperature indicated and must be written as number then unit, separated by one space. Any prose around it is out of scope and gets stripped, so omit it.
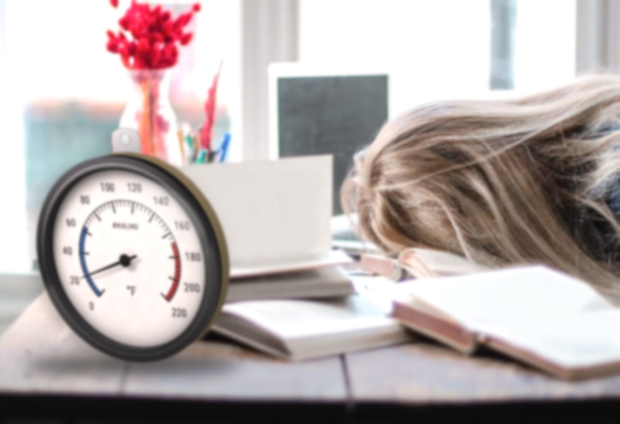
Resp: 20 °F
